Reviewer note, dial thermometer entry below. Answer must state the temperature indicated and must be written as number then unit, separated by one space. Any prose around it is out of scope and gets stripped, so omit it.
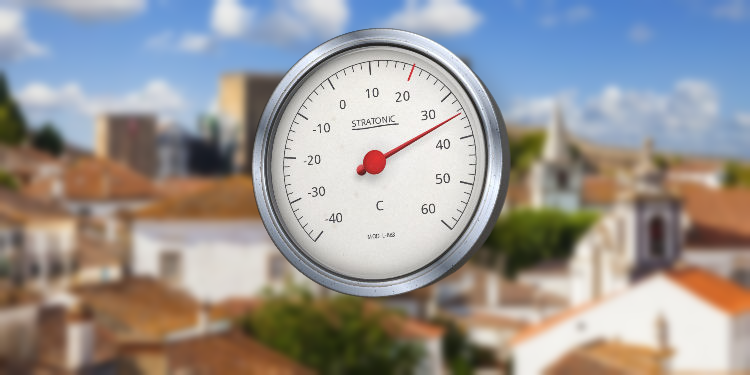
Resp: 35 °C
